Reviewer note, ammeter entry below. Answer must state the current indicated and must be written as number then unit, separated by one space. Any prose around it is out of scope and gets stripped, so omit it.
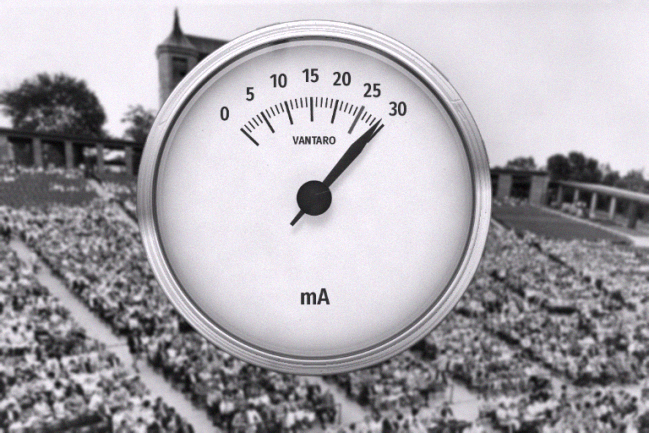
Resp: 29 mA
